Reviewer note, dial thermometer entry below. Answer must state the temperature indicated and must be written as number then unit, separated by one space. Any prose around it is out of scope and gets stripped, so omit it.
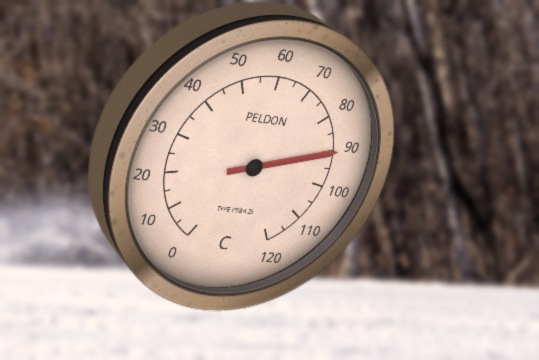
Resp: 90 °C
